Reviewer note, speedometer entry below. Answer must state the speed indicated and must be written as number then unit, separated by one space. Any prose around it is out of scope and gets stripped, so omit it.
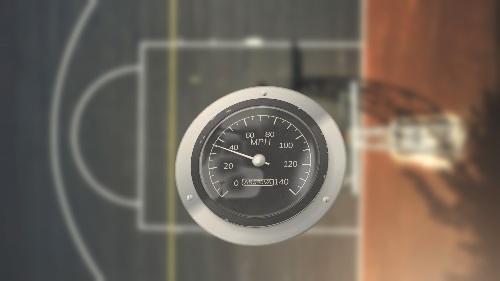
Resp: 35 mph
